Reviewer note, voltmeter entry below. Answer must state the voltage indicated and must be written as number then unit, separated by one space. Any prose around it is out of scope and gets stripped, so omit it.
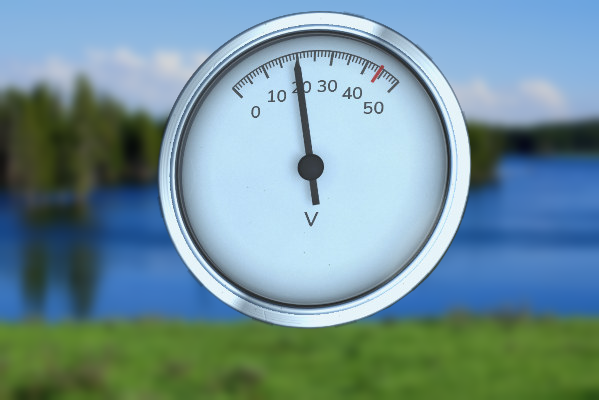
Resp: 20 V
